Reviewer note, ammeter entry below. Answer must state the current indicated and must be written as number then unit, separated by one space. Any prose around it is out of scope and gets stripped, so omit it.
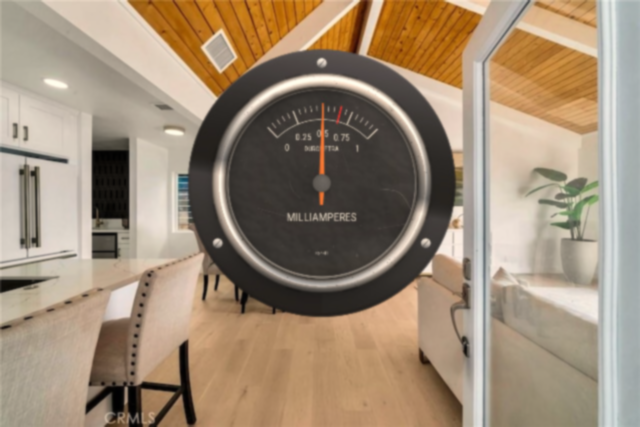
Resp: 0.5 mA
